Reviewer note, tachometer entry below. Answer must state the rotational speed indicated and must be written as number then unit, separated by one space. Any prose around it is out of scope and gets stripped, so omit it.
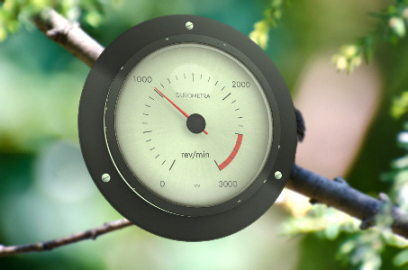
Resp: 1000 rpm
